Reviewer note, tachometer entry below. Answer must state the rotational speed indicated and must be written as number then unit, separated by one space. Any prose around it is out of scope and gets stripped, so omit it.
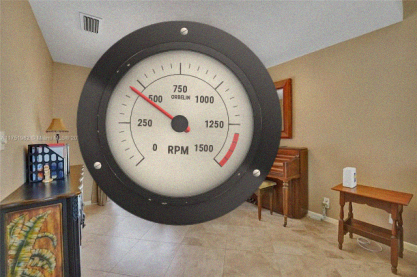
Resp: 450 rpm
